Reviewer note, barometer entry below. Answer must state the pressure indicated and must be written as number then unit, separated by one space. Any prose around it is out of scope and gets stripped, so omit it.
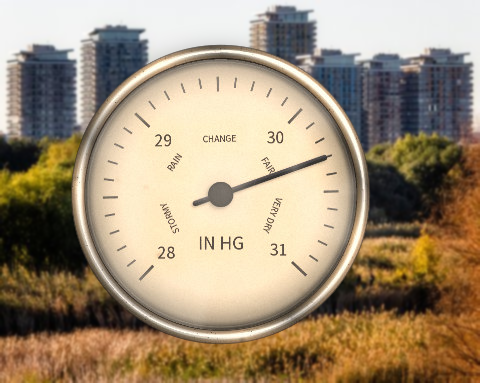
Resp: 30.3 inHg
